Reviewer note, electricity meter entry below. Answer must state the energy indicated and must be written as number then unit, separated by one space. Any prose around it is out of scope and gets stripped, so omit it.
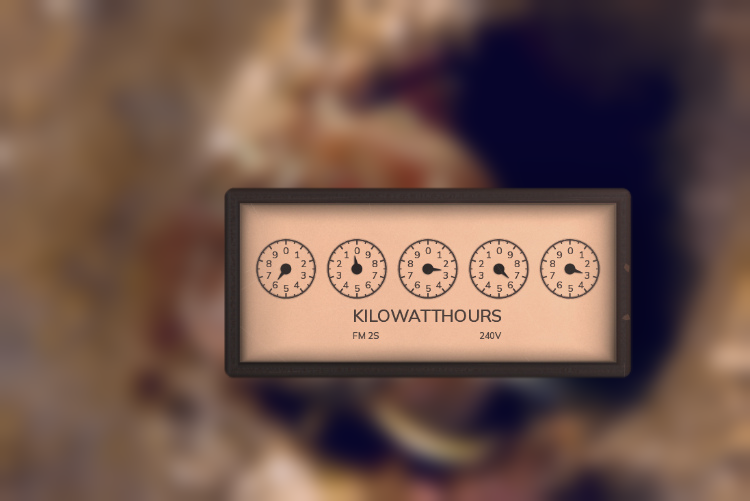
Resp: 60263 kWh
